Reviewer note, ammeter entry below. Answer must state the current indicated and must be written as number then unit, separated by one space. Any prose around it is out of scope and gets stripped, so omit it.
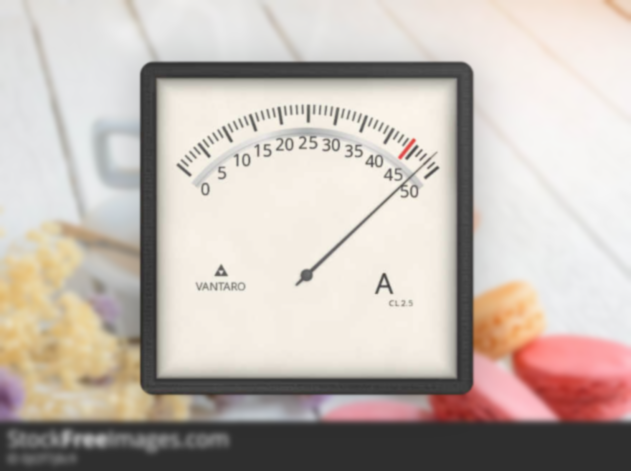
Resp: 48 A
